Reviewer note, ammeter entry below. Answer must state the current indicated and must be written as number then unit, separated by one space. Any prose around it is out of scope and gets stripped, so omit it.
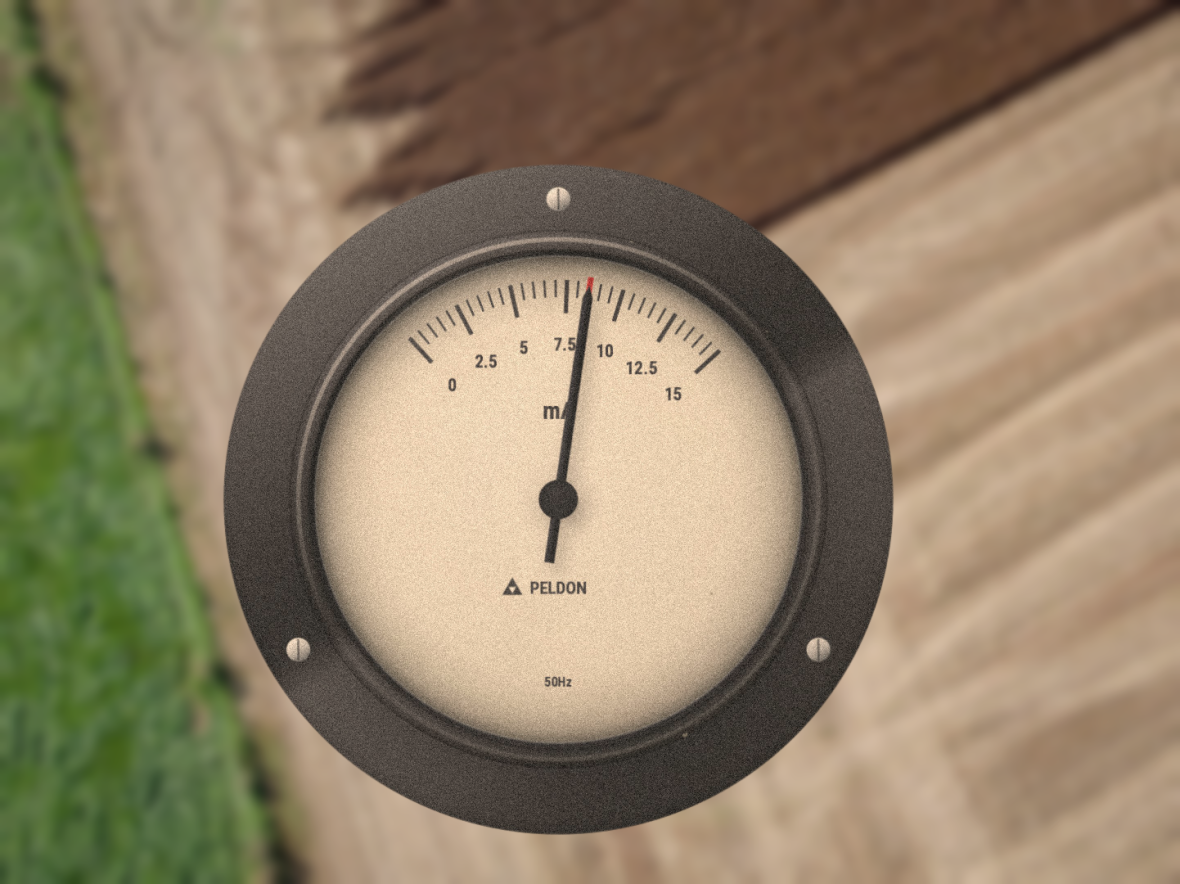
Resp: 8.5 mA
